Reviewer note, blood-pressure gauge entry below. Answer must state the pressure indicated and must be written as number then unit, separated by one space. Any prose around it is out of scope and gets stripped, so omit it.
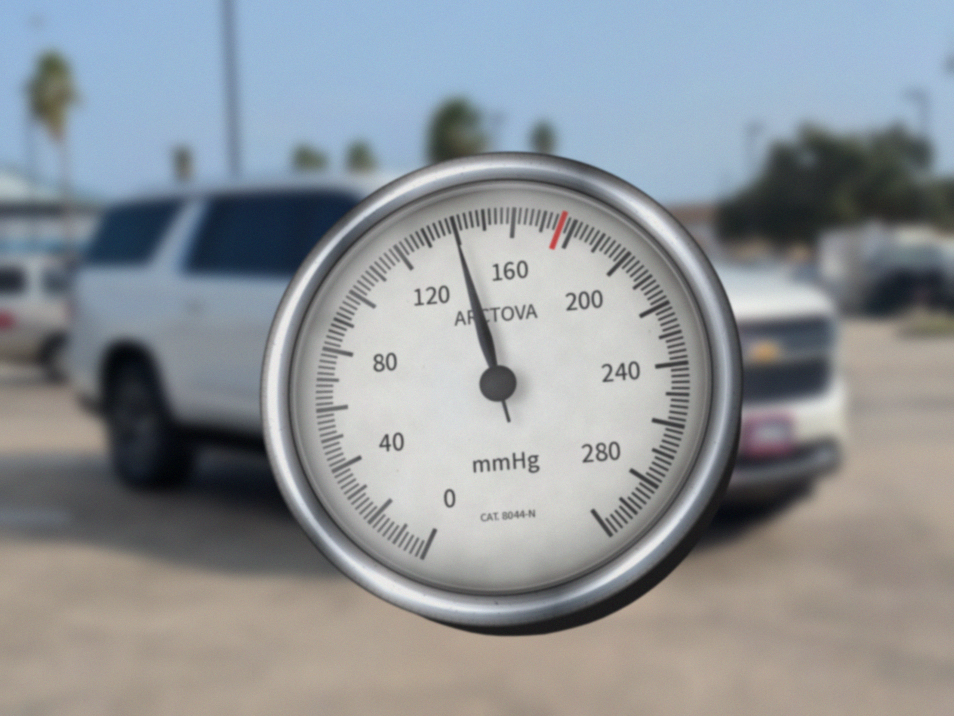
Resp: 140 mmHg
